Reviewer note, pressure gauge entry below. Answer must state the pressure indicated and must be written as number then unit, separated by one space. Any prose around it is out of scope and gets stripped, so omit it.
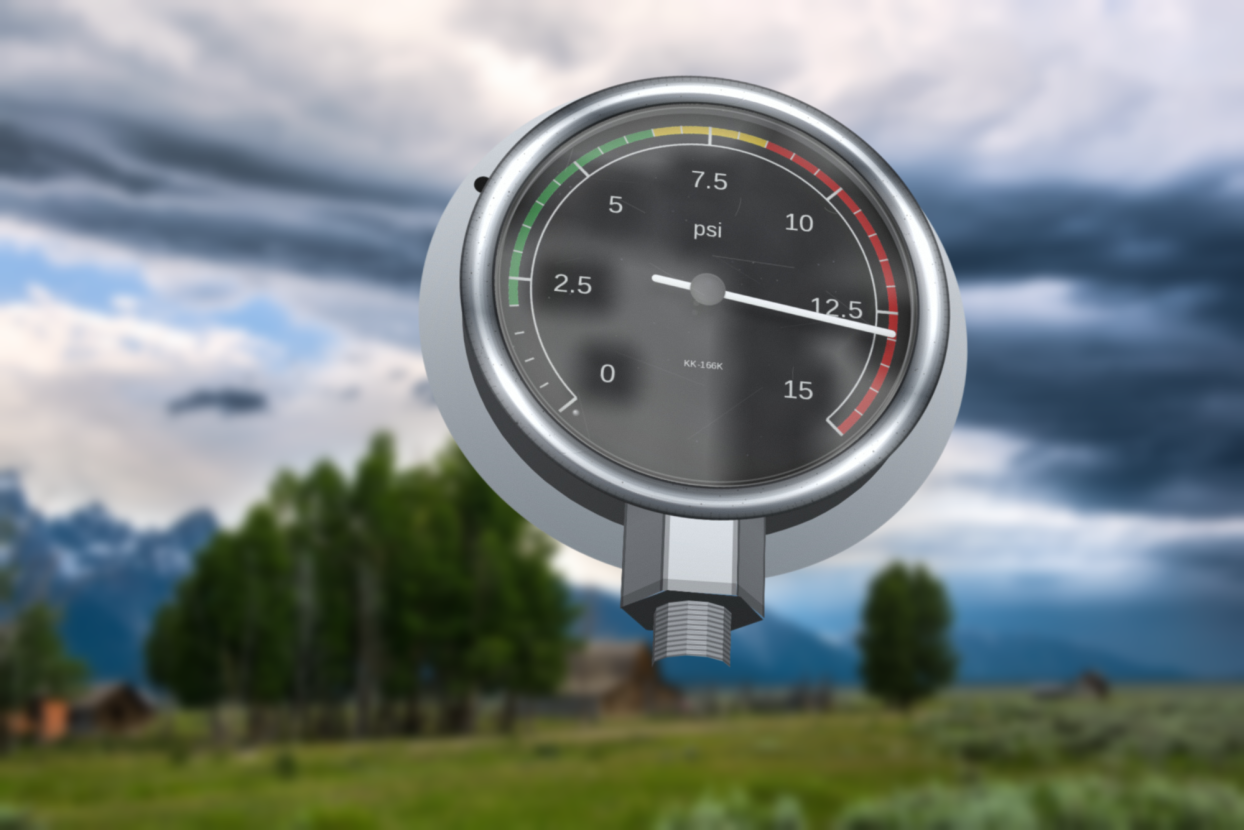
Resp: 13 psi
